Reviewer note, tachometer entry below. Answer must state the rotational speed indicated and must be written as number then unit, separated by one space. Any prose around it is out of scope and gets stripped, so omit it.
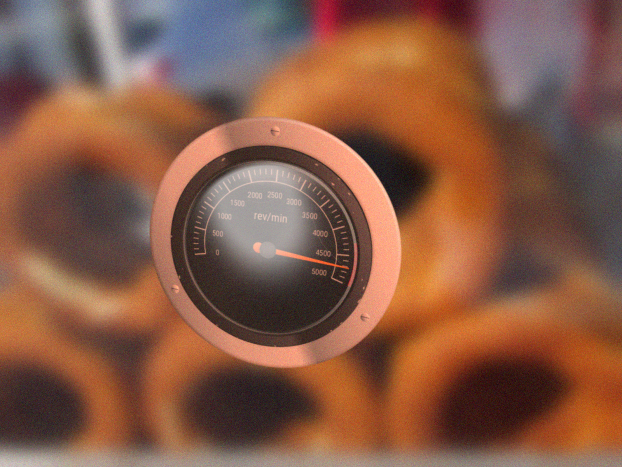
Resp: 4700 rpm
